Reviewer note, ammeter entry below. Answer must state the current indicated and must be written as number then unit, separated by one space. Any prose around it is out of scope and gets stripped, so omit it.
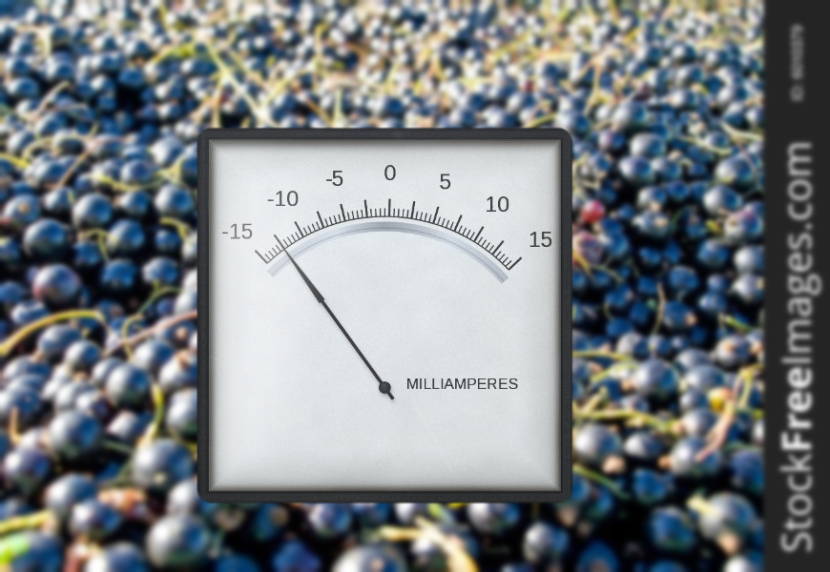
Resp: -12.5 mA
